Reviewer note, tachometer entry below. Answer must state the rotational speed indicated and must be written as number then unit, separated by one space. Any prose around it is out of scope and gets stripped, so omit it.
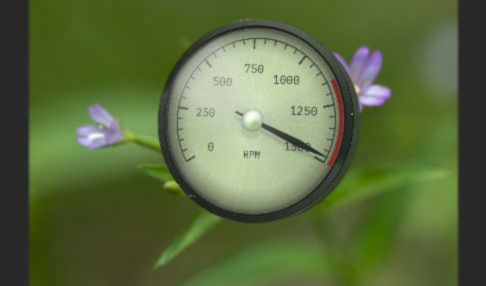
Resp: 1475 rpm
